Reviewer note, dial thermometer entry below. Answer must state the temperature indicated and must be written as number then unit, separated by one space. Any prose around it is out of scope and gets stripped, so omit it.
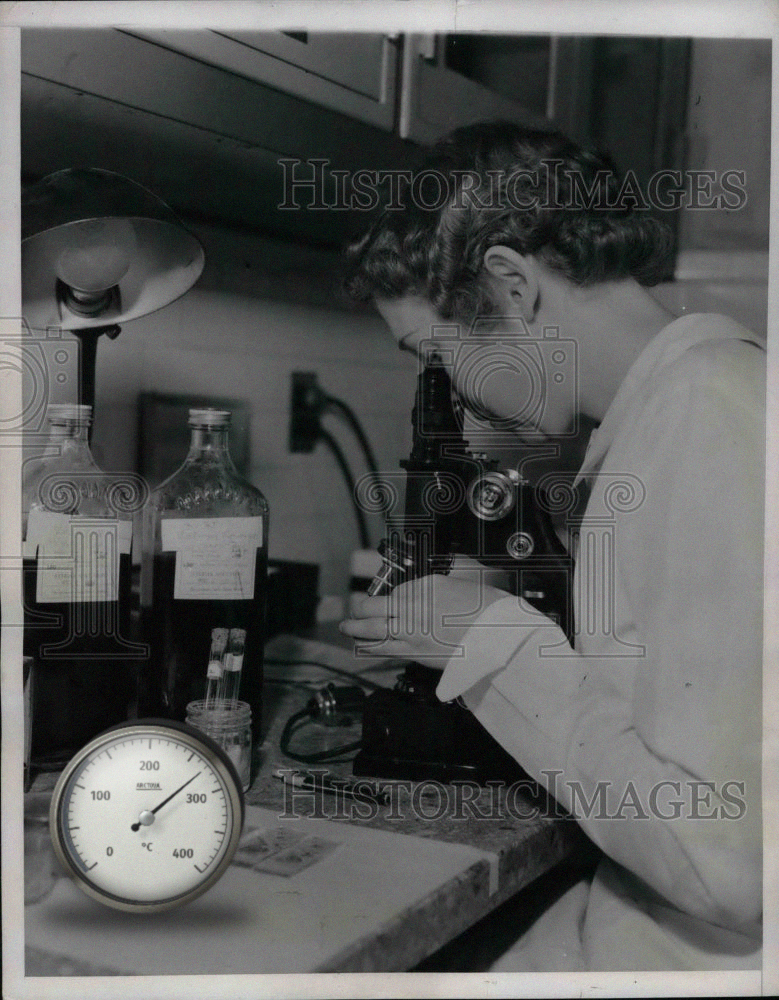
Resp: 270 °C
